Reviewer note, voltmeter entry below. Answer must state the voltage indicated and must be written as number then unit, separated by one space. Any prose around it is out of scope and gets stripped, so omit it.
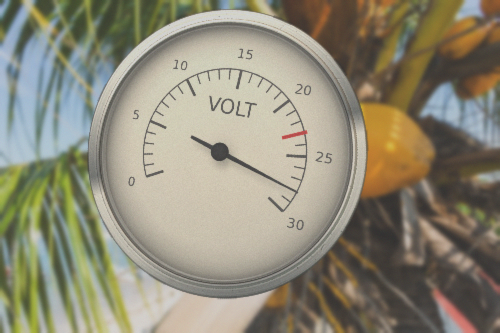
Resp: 28 V
